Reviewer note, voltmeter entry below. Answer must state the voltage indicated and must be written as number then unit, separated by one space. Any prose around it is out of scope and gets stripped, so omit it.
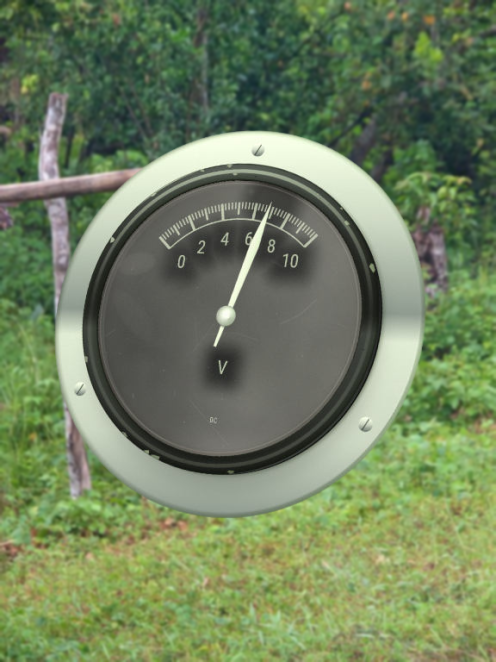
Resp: 7 V
